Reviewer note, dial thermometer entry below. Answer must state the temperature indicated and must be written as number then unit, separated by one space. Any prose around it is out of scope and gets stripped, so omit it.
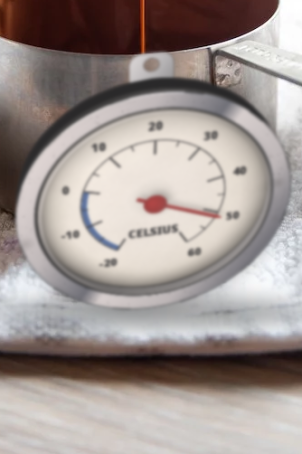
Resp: 50 °C
